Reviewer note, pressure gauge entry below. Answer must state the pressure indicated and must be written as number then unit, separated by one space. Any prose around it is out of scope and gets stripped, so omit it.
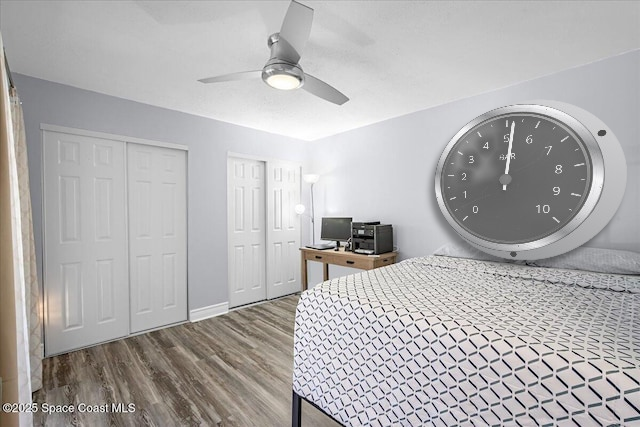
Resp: 5.25 bar
